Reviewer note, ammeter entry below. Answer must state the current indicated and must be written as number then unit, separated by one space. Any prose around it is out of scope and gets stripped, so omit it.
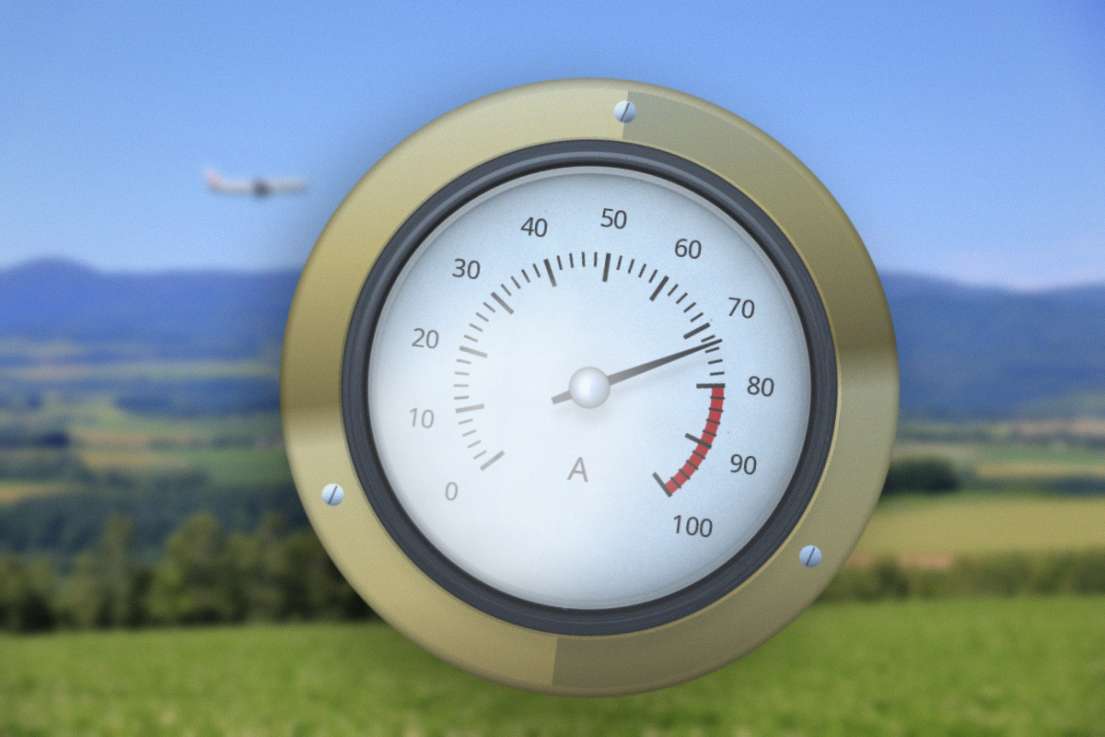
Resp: 73 A
